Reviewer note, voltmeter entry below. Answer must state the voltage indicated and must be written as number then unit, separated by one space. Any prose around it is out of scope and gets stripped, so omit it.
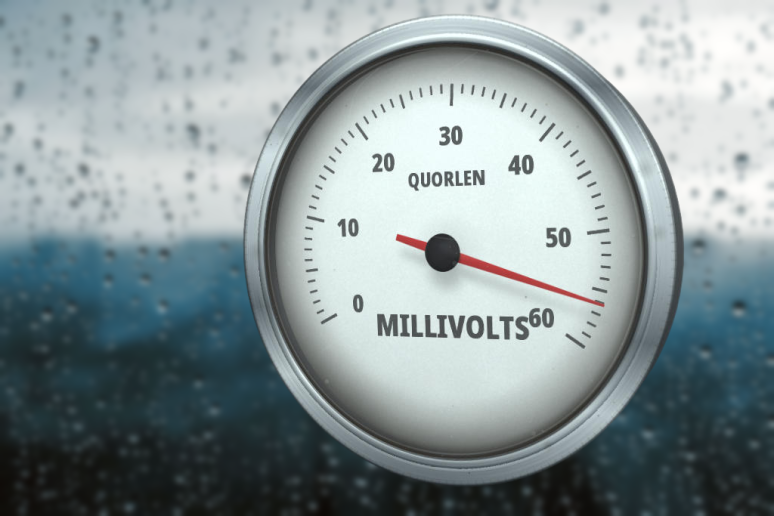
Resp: 56 mV
